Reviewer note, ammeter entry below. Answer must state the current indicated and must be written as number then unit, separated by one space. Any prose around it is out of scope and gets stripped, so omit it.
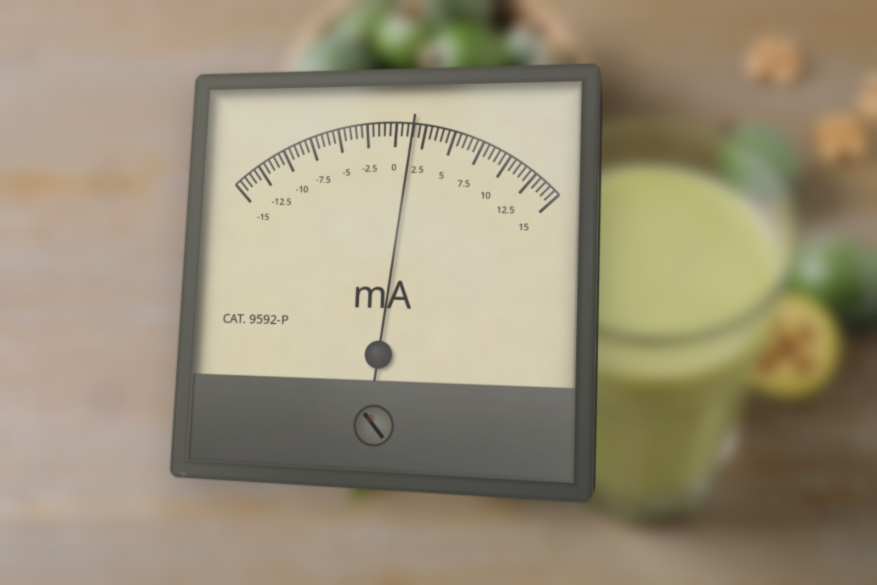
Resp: 1.5 mA
